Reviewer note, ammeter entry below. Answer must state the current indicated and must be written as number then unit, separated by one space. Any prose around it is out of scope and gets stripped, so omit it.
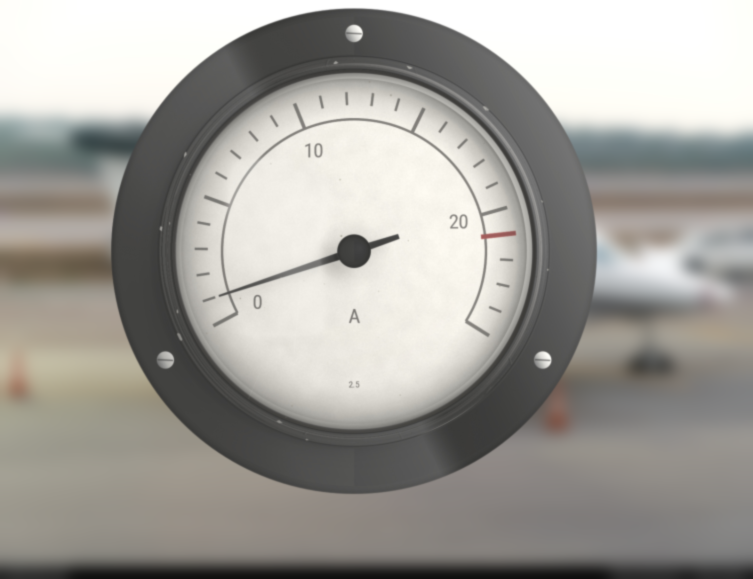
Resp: 1 A
